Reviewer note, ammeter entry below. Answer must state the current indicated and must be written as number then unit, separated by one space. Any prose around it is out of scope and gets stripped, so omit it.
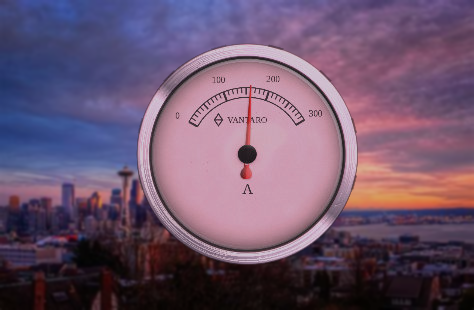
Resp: 160 A
